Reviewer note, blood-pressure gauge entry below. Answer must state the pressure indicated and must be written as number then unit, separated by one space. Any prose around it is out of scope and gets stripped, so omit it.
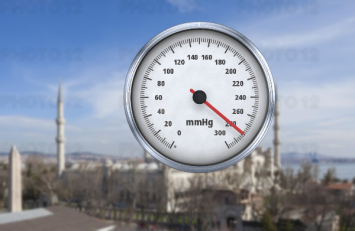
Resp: 280 mmHg
